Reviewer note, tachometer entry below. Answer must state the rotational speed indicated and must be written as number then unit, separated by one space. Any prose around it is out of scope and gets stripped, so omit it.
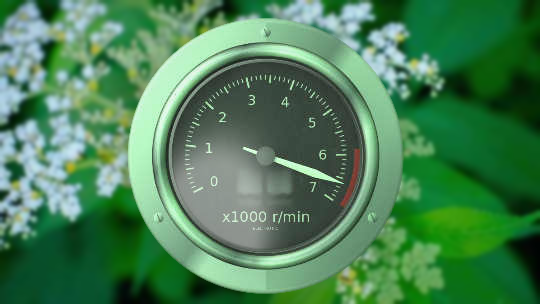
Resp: 6600 rpm
